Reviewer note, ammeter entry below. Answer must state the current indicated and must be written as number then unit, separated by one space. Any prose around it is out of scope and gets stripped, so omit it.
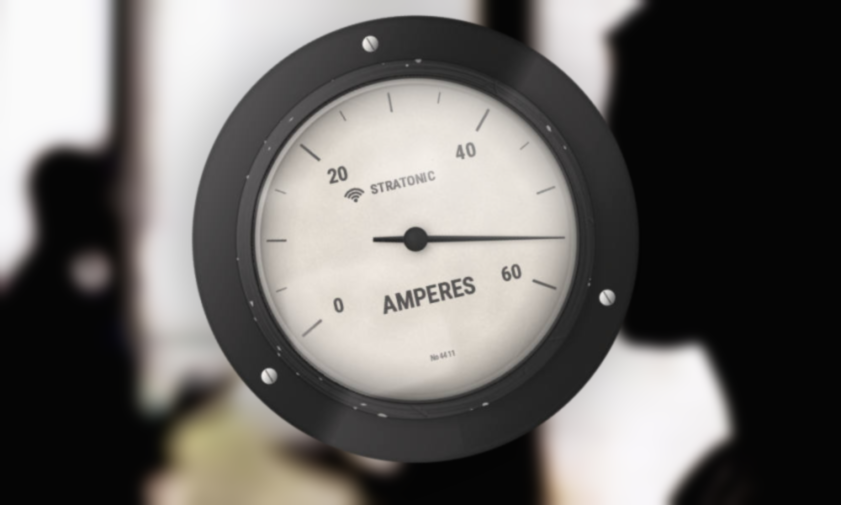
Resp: 55 A
